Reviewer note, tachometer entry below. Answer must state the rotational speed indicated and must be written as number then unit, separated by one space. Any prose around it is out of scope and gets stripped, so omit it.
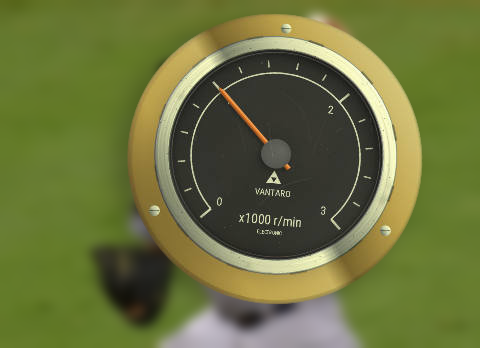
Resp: 1000 rpm
